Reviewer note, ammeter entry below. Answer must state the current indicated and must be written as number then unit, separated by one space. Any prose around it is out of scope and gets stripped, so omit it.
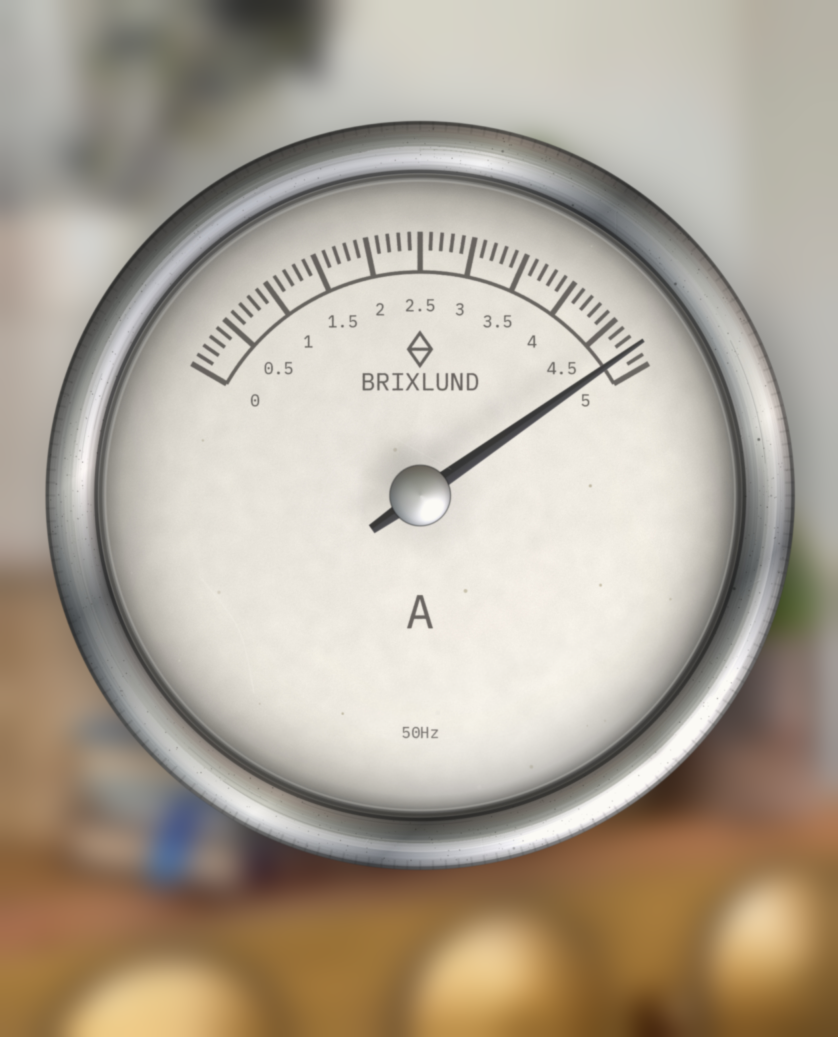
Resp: 4.8 A
